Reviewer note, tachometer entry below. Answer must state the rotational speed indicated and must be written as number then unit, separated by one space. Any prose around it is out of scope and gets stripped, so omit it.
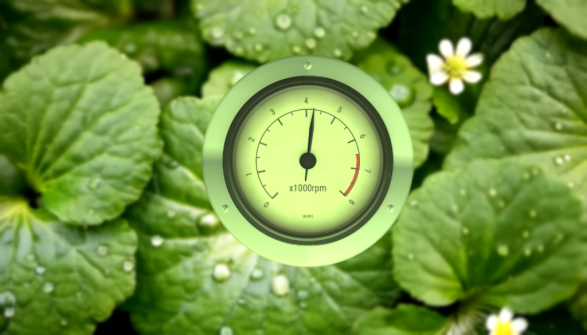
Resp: 4250 rpm
